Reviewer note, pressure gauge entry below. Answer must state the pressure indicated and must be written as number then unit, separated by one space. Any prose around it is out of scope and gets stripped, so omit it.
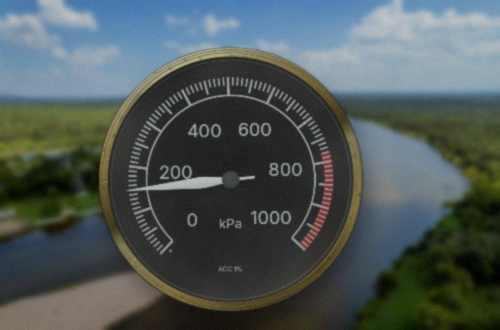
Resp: 150 kPa
